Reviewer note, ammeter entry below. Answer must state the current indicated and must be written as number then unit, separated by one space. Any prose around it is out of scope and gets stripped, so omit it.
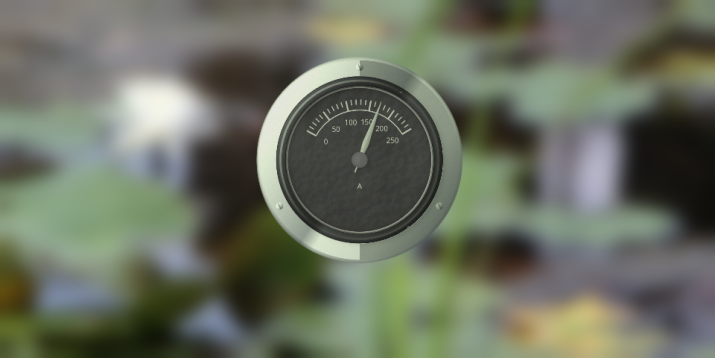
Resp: 170 A
